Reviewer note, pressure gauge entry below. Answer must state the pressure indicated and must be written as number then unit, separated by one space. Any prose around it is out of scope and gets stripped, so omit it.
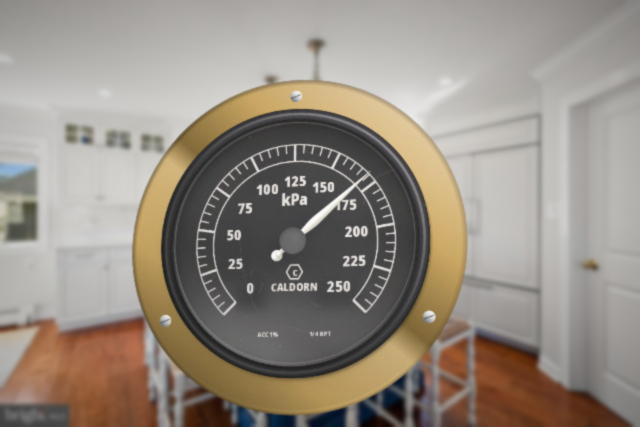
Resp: 170 kPa
